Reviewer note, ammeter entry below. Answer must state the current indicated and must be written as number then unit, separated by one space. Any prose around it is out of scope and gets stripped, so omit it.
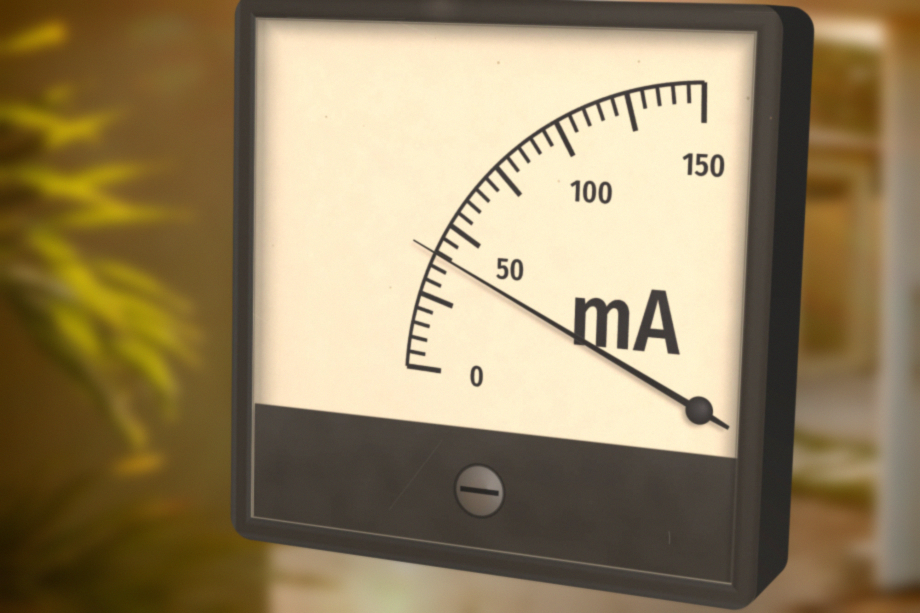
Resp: 40 mA
